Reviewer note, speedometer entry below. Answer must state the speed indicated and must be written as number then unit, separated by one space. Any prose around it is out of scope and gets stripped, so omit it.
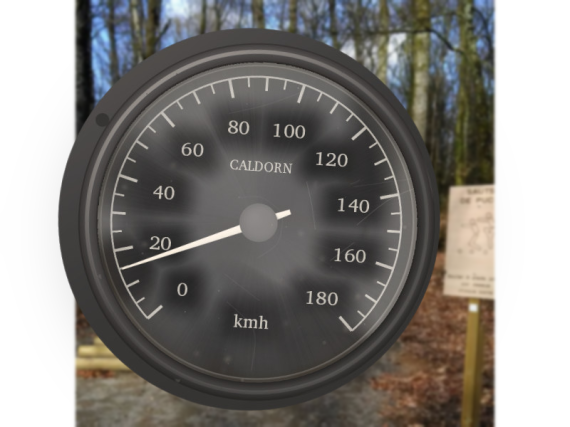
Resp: 15 km/h
